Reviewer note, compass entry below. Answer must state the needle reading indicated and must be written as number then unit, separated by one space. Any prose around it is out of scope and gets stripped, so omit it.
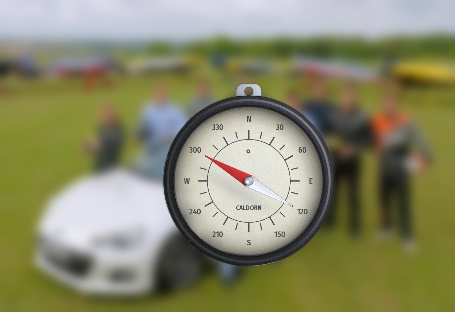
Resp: 300 °
